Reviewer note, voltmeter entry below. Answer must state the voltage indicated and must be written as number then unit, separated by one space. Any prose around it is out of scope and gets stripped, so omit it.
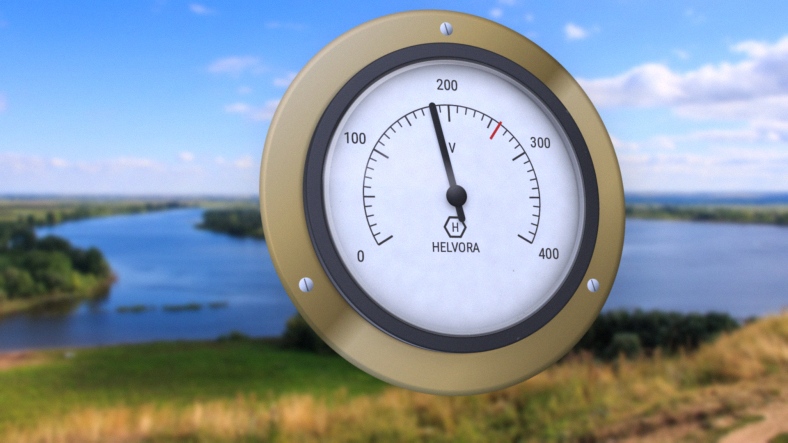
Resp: 180 V
